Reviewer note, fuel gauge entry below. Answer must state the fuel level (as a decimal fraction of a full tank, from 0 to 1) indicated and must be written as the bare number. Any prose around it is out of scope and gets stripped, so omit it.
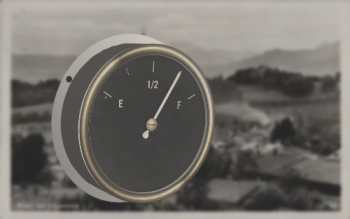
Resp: 0.75
